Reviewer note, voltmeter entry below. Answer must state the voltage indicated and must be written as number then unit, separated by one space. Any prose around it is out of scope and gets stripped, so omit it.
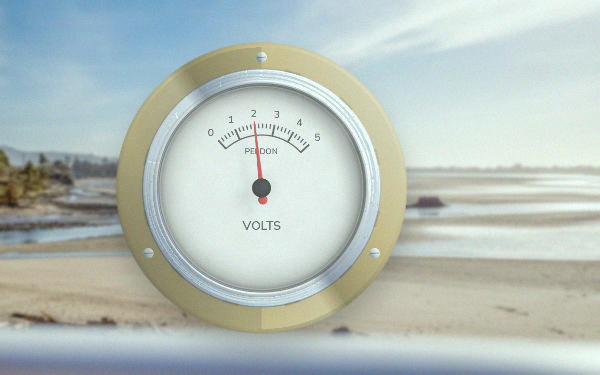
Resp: 2 V
